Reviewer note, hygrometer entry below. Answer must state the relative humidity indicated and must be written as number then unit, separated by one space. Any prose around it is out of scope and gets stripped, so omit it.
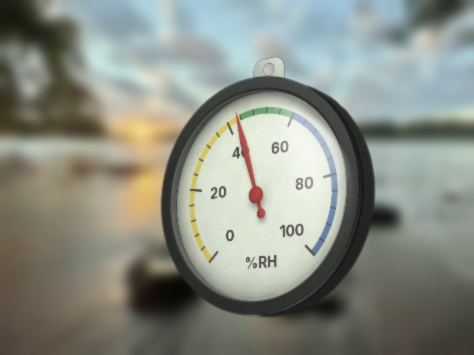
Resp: 44 %
